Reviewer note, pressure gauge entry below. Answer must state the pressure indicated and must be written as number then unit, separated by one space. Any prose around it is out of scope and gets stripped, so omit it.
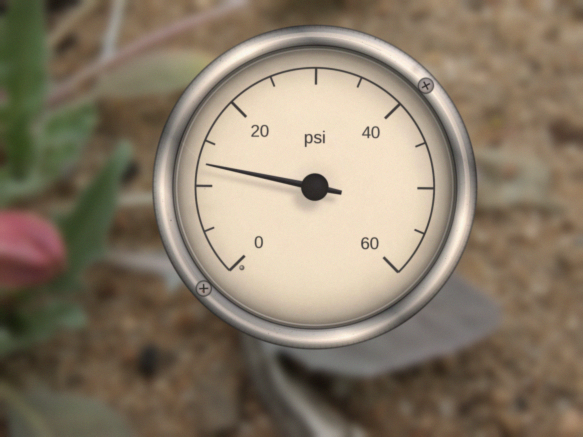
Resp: 12.5 psi
